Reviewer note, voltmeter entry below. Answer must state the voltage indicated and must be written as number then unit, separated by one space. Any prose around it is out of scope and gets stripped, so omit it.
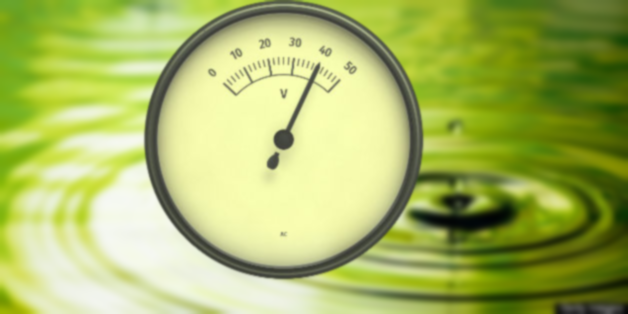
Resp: 40 V
